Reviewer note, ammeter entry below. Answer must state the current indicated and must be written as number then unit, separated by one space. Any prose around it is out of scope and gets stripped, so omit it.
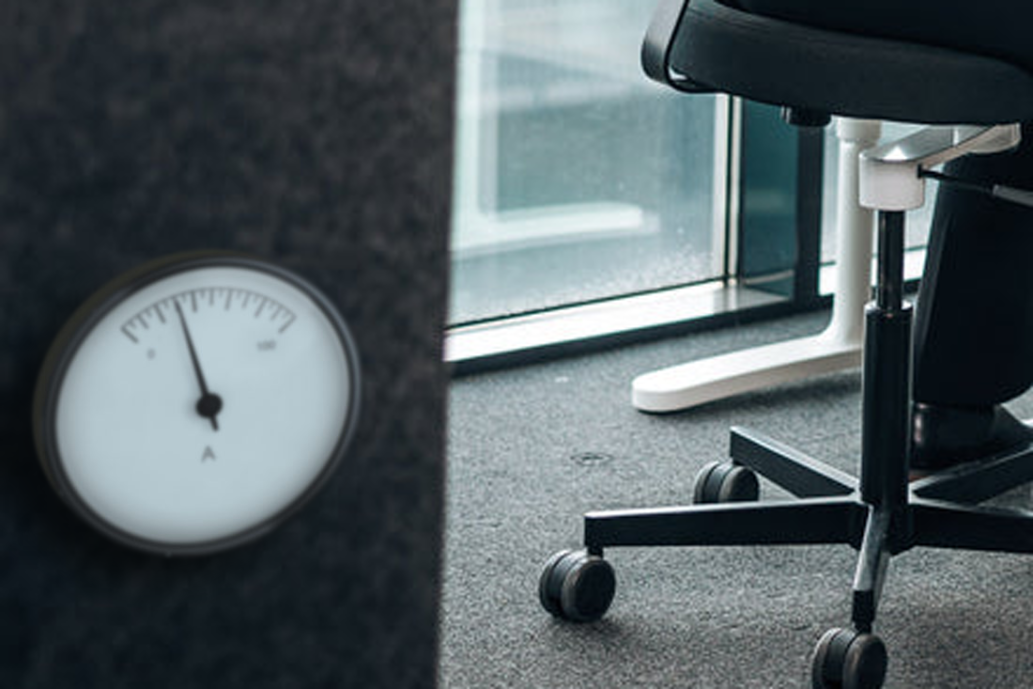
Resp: 30 A
